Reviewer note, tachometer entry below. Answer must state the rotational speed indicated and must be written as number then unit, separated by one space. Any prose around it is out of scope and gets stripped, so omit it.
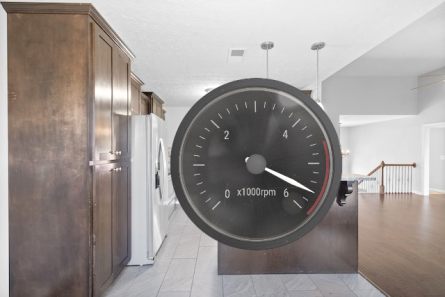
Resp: 5600 rpm
